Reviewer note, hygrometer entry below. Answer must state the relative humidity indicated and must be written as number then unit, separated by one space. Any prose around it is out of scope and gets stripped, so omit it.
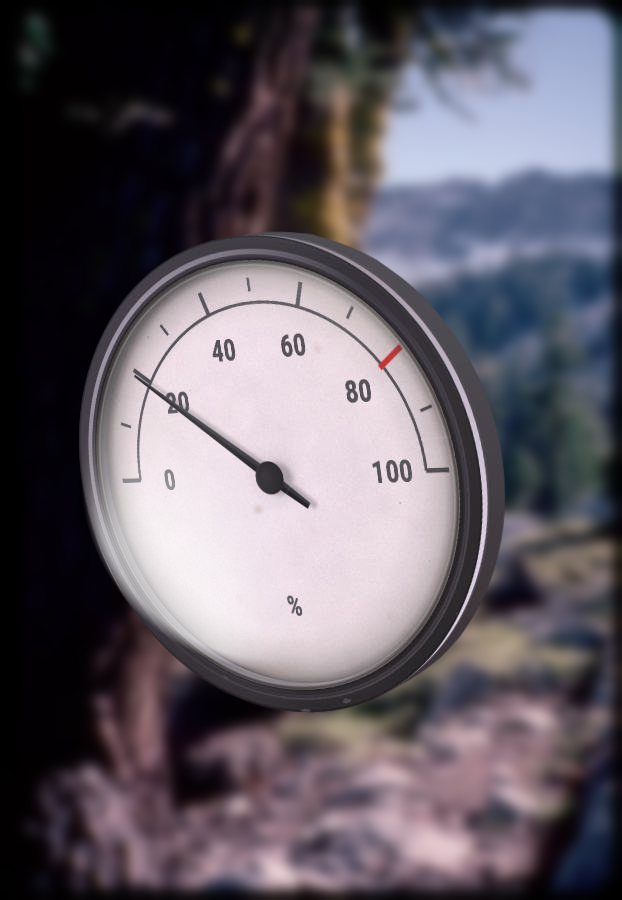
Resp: 20 %
